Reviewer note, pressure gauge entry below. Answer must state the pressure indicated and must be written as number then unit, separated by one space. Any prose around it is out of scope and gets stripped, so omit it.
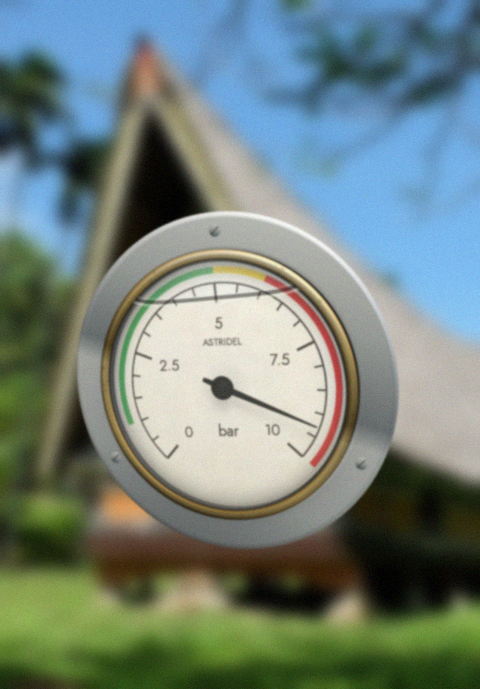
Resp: 9.25 bar
